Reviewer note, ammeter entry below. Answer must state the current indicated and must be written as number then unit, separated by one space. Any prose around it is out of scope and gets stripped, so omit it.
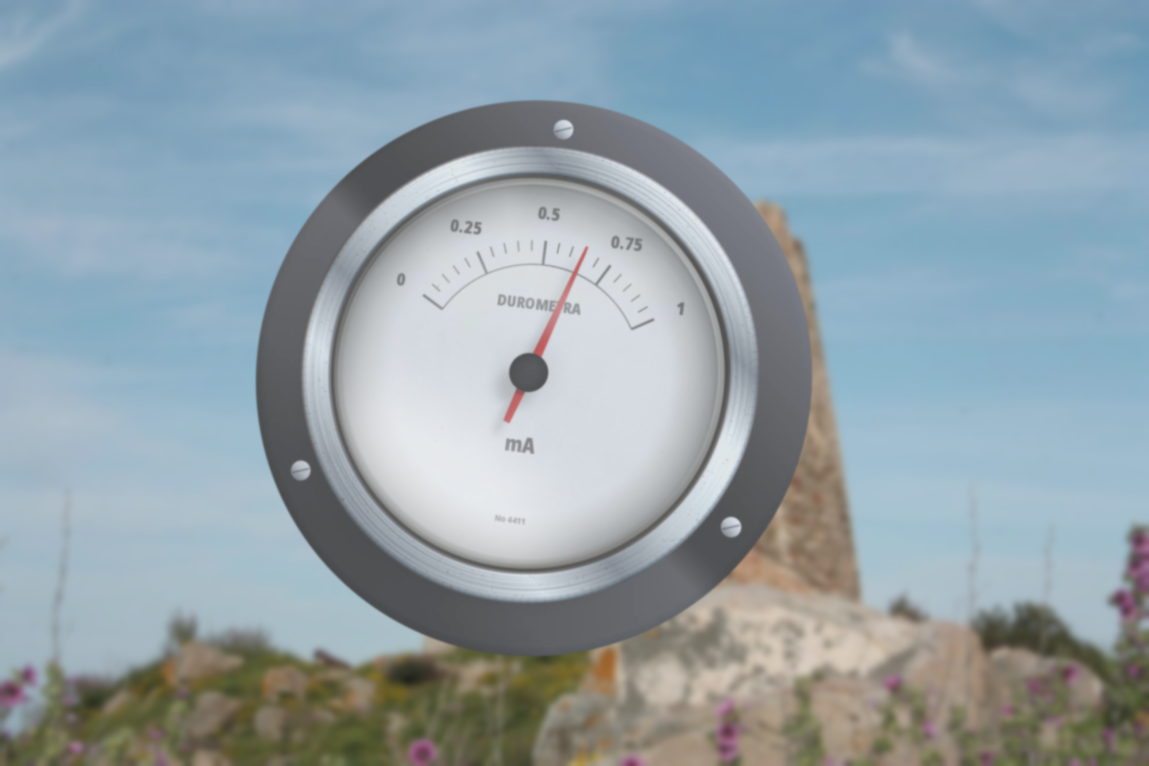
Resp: 0.65 mA
